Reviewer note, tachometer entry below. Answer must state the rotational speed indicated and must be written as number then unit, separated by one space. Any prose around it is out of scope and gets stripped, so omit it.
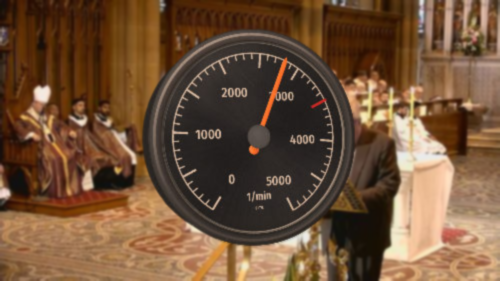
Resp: 2800 rpm
